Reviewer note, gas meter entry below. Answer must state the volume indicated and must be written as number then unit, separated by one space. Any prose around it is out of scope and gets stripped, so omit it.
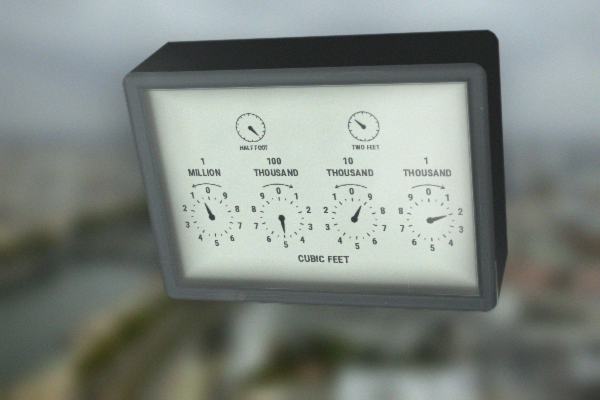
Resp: 49200 ft³
